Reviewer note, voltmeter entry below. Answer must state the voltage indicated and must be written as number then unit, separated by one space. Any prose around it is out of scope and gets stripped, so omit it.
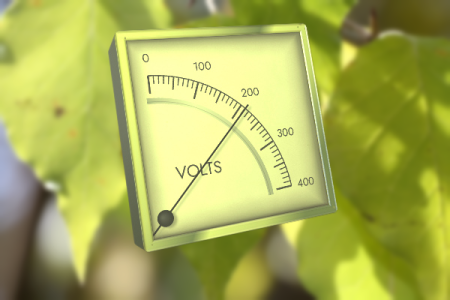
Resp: 210 V
